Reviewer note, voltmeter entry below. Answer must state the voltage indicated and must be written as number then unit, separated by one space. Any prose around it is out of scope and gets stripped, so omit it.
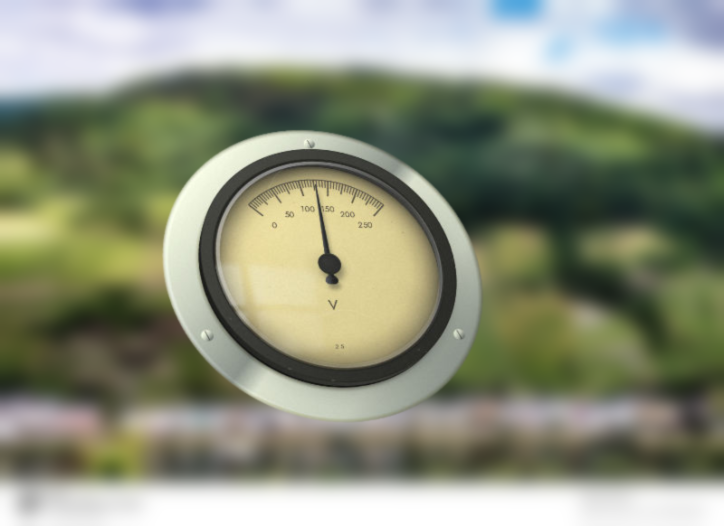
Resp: 125 V
